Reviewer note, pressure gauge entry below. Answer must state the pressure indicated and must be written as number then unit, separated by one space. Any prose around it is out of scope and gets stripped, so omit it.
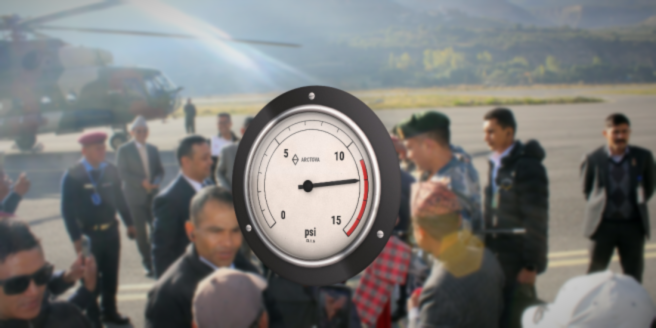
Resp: 12 psi
